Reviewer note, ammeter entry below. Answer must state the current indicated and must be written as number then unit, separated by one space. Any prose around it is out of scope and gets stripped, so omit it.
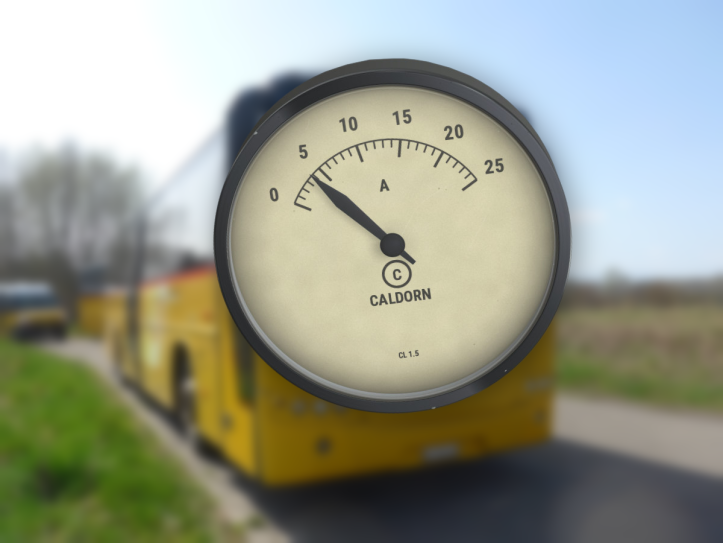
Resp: 4 A
